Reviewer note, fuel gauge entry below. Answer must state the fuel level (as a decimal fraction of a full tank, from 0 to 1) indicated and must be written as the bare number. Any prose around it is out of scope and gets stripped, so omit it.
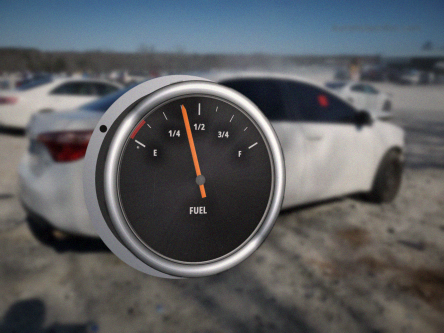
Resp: 0.375
